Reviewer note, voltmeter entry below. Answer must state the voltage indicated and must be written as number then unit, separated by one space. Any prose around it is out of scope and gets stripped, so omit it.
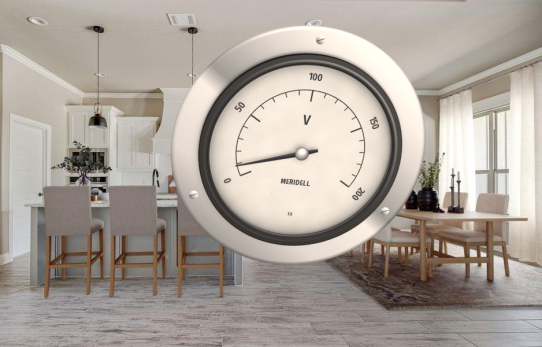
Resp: 10 V
